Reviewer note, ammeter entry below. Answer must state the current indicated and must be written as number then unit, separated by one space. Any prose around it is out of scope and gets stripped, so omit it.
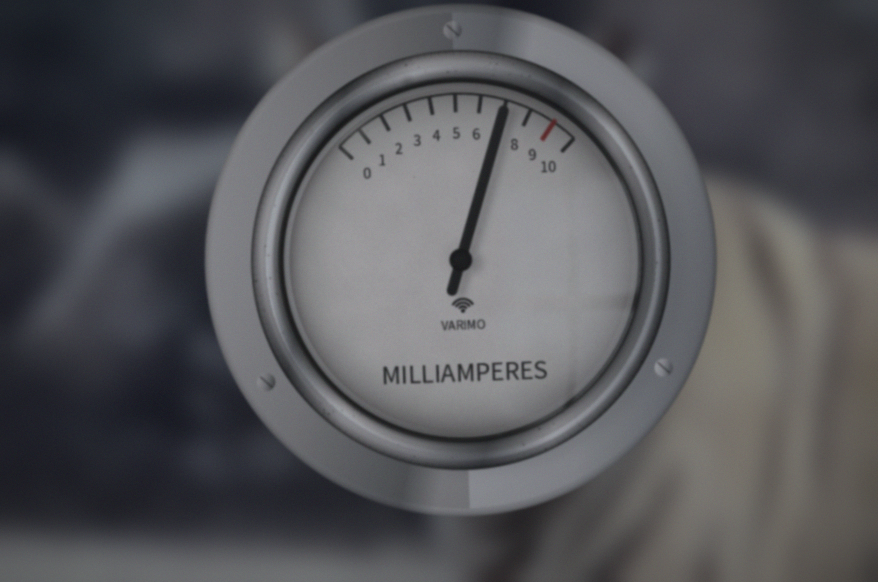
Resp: 7 mA
